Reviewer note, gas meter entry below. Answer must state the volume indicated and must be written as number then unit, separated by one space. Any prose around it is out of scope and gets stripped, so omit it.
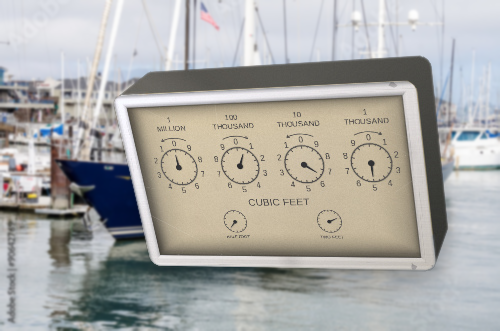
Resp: 6500 ft³
